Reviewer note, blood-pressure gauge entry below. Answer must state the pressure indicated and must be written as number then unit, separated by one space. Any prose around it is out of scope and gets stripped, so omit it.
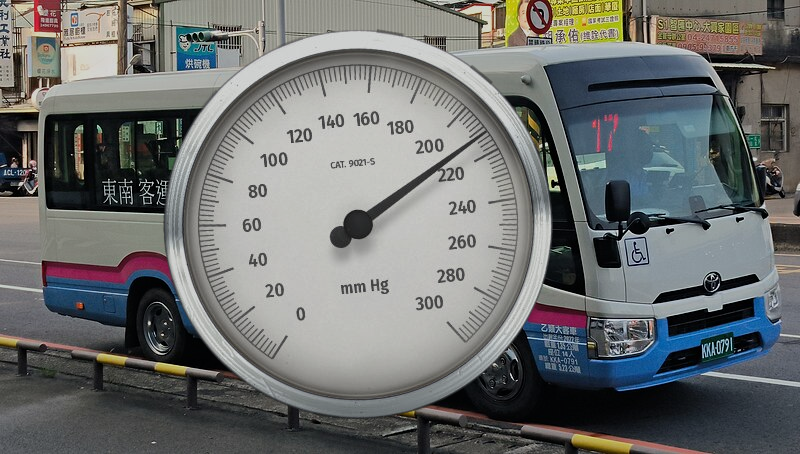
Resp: 212 mmHg
